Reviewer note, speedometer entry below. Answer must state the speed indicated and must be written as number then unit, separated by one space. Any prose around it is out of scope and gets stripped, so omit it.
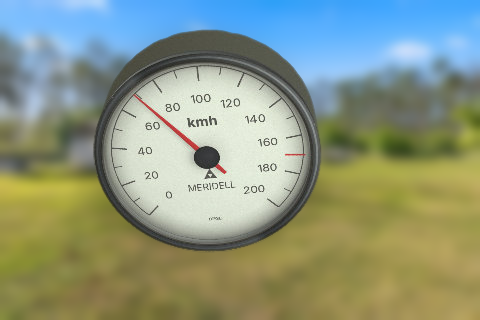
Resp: 70 km/h
